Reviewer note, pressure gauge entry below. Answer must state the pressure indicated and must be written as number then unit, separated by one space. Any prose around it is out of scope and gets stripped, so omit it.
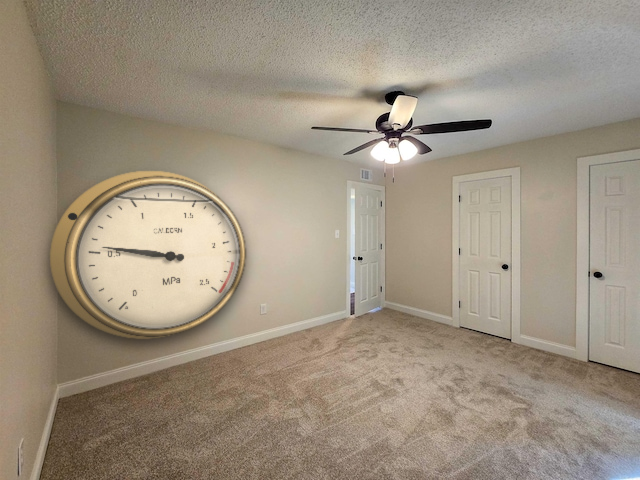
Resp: 0.55 MPa
